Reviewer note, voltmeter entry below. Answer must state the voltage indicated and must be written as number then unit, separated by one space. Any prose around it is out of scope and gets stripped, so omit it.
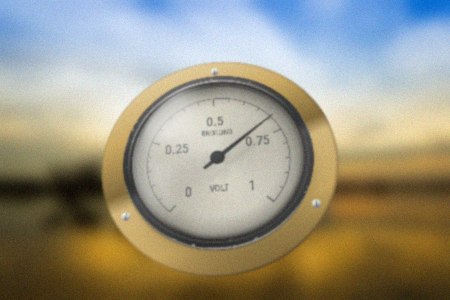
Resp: 0.7 V
